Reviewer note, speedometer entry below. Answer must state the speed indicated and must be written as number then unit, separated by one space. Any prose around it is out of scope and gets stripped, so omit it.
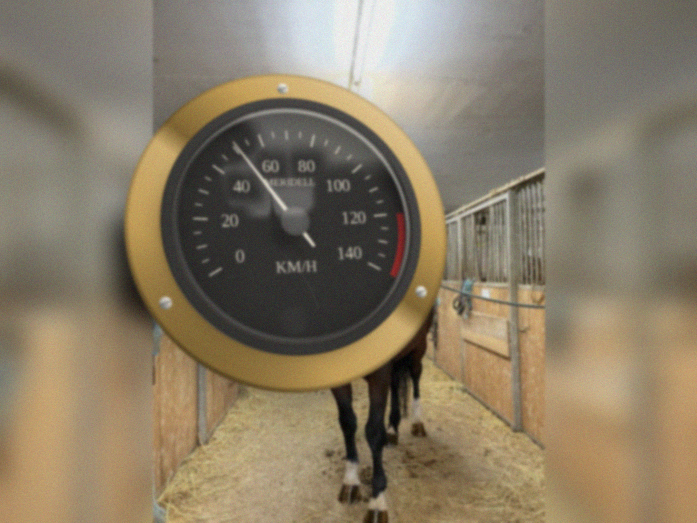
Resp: 50 km/h
